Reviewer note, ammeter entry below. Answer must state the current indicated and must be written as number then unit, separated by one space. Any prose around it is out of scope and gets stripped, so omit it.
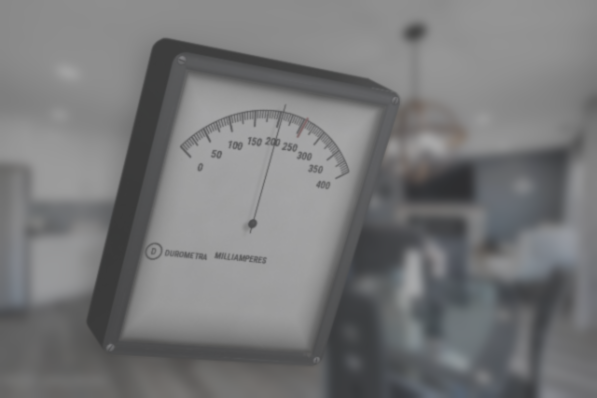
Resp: 200 mA
